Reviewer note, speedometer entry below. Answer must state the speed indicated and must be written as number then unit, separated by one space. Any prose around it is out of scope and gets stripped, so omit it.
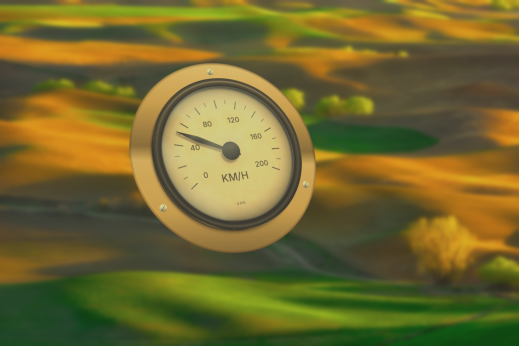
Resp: 50 km/h
